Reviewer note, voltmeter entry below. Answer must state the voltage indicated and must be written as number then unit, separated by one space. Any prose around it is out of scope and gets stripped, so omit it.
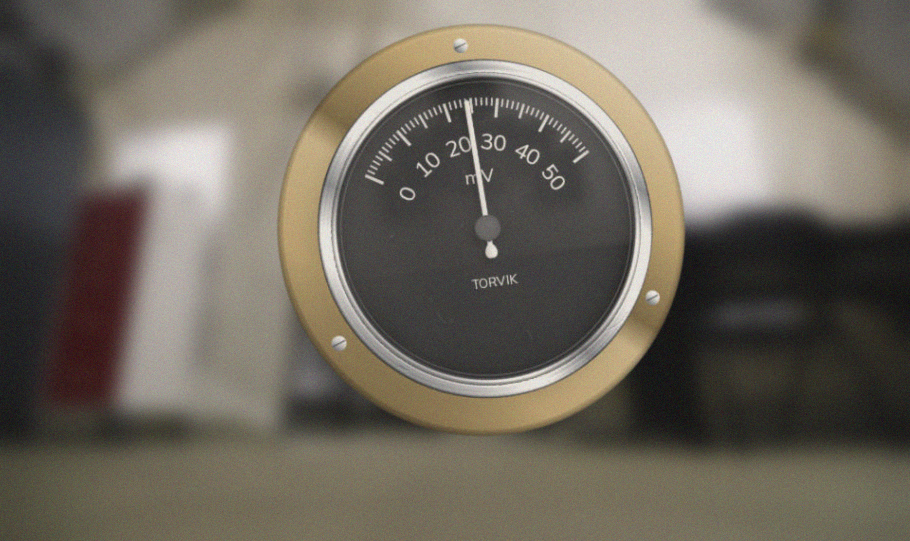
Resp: 24 mV
